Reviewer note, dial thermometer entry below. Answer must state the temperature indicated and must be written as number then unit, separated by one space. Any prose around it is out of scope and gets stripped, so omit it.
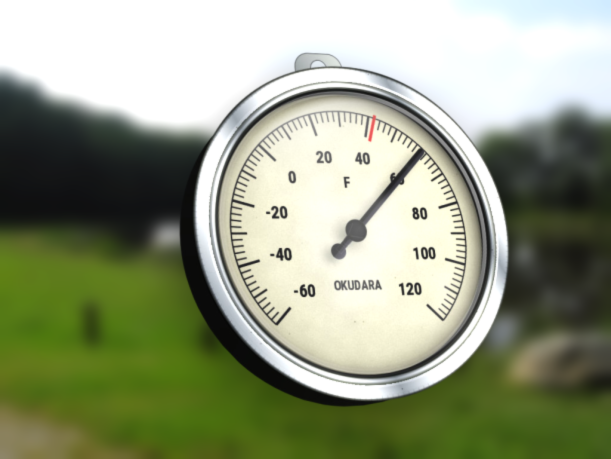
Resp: 60 °F
